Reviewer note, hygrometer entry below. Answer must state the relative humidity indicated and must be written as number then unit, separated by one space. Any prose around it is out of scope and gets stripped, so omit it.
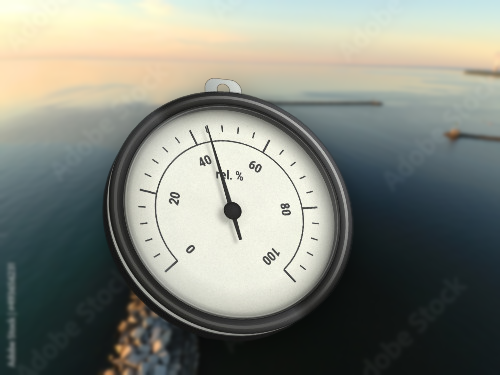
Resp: 44 %
